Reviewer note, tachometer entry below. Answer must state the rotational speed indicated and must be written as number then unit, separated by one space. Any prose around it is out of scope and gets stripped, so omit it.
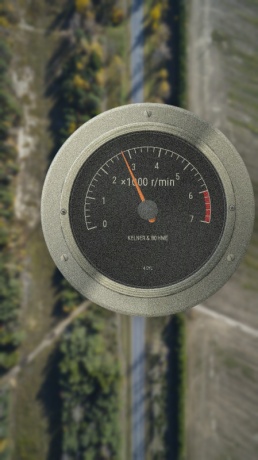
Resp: 2800 rpm
